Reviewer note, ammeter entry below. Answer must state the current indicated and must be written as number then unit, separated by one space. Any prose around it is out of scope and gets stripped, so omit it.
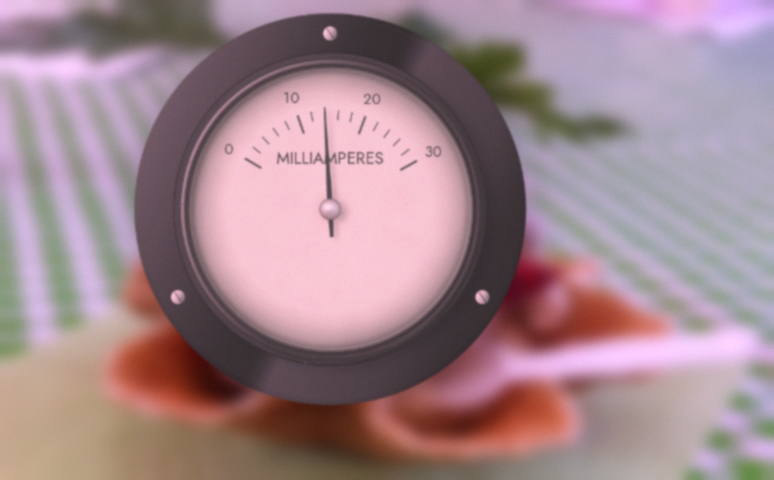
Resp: 14 mA
